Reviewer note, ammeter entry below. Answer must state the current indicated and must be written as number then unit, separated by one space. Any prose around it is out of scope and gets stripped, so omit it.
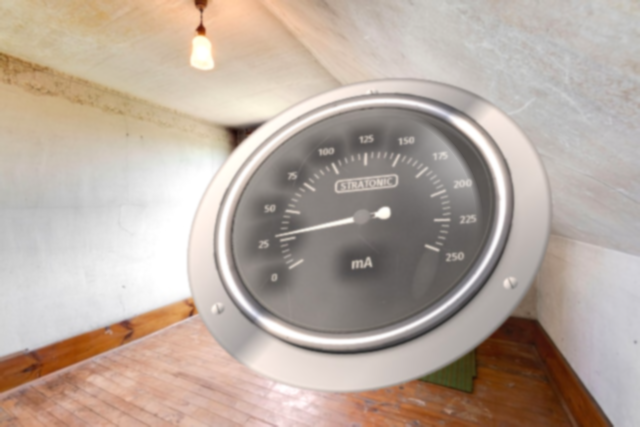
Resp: 25 mA
